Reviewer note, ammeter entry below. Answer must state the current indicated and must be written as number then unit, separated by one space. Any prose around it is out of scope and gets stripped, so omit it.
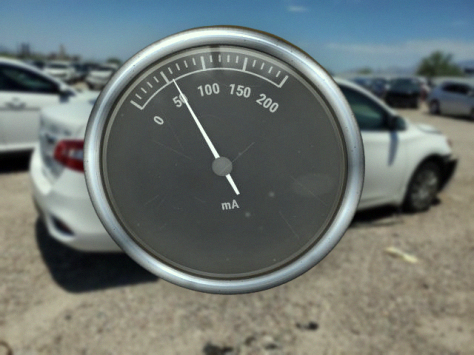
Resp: 60 mA
